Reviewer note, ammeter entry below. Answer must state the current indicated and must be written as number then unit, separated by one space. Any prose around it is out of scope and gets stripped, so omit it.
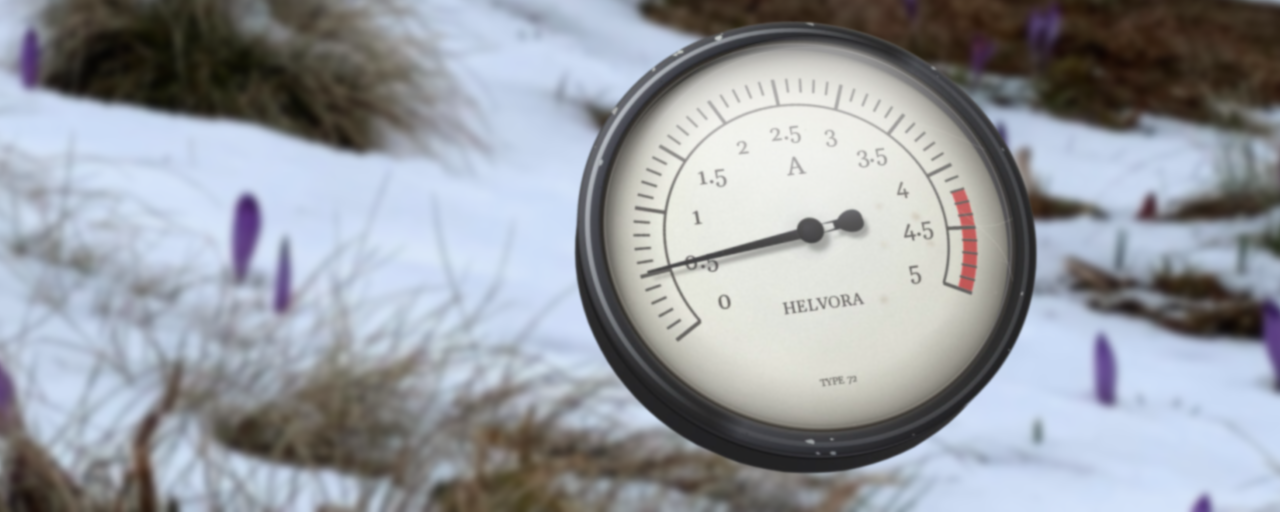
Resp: 0.5 A
